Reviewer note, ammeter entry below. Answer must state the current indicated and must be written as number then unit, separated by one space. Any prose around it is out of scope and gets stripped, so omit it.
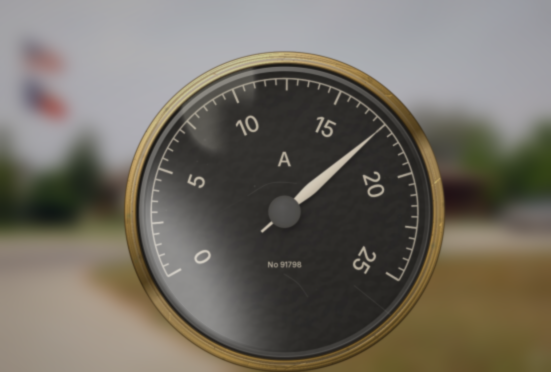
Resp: 17.5 A
